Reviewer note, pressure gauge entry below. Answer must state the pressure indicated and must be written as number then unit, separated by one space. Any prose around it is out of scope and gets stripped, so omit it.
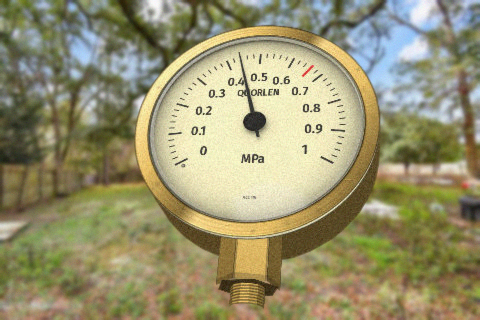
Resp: 0.44 MPa
